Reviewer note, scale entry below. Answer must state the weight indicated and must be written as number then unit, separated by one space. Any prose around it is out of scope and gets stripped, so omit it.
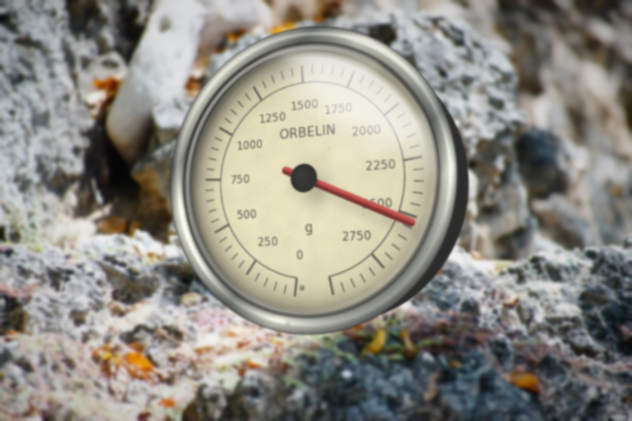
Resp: 2525 g
